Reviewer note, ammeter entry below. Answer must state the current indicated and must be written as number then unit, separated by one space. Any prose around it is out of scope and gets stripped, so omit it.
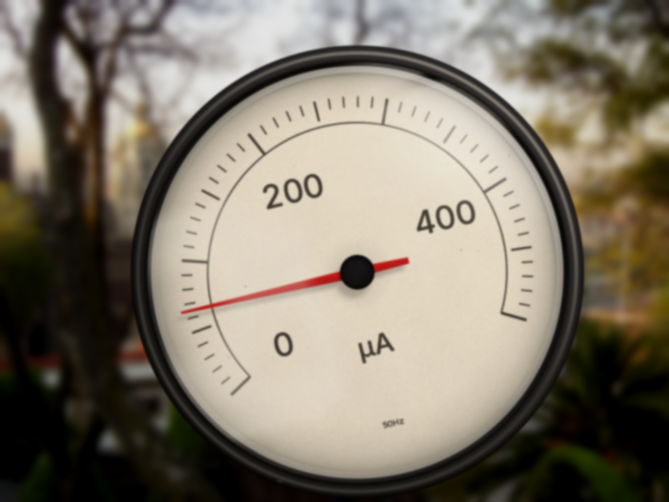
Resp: 65 µA
